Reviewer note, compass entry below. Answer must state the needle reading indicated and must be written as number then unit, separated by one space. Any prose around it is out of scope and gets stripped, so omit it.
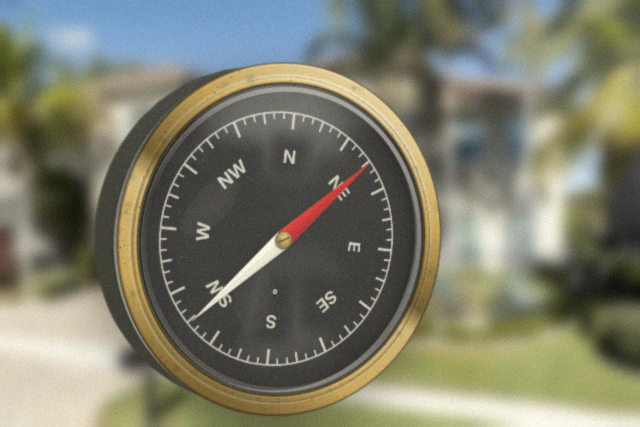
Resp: 45 °
